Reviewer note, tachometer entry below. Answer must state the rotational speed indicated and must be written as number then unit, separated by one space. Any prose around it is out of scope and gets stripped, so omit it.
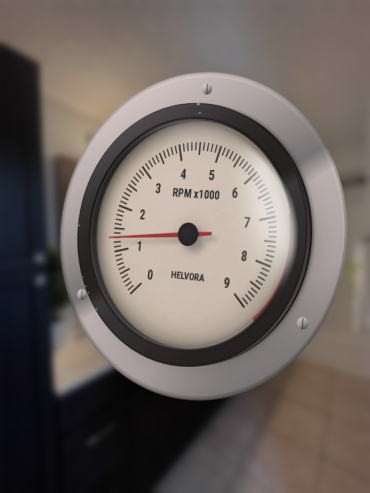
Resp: 1300 rpm
